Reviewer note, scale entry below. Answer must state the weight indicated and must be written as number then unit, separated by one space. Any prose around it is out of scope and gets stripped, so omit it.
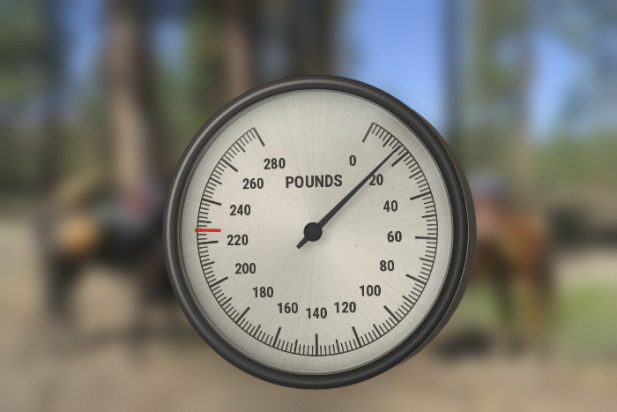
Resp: 16 lb
